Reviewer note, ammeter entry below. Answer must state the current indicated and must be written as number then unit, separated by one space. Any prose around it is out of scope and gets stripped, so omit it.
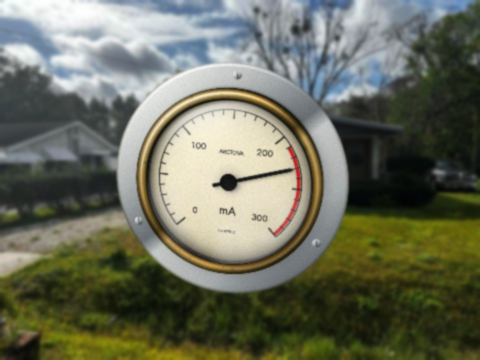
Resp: 230 mA
